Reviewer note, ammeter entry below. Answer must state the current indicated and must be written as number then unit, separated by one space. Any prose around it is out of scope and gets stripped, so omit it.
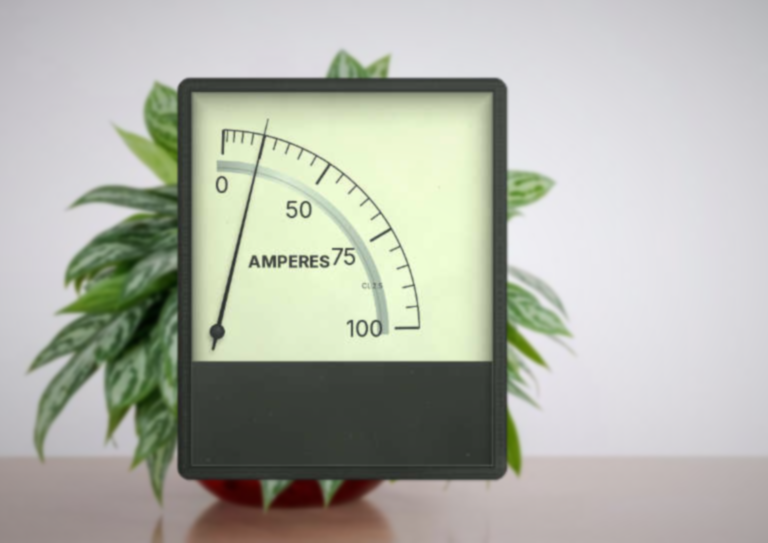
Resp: 25 A
